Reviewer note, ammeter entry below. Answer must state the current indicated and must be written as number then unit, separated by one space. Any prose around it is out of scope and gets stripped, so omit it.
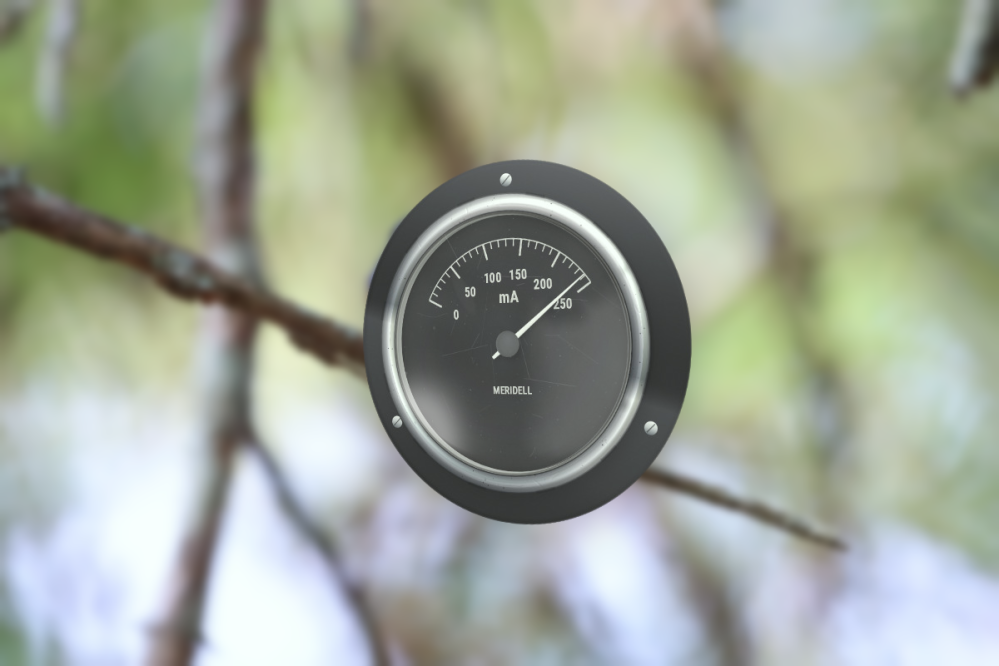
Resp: 240 mA
